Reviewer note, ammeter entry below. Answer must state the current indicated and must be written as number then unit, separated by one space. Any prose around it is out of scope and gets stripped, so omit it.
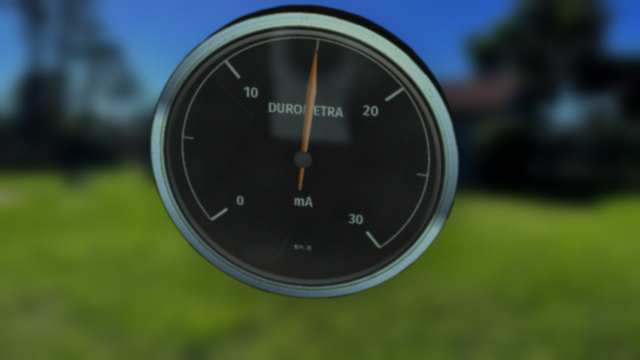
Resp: 15 mA
